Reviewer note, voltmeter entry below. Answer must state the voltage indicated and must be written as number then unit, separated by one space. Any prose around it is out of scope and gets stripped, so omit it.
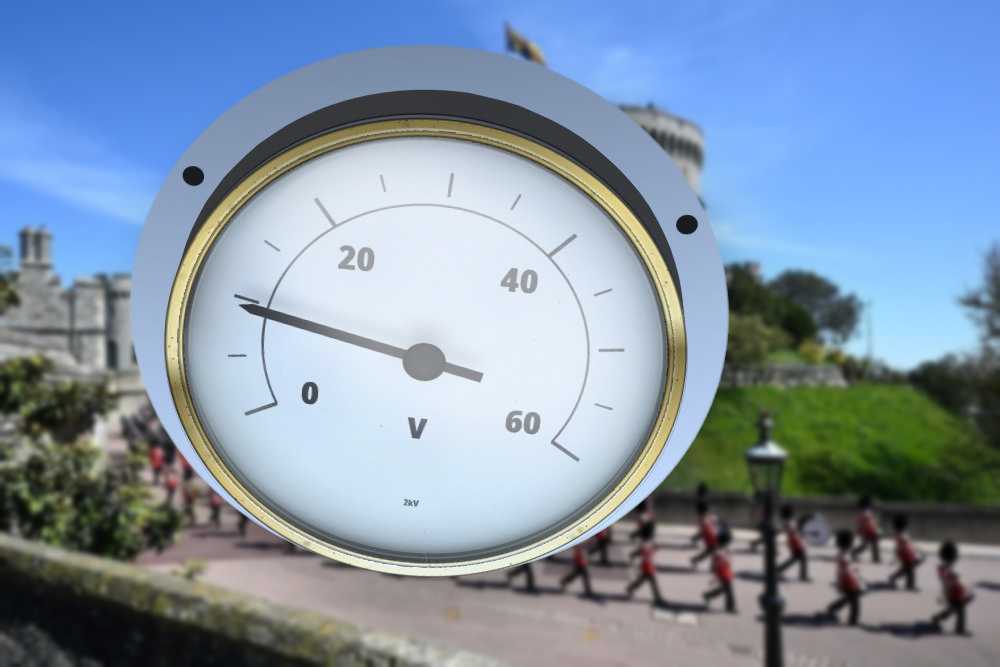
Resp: 10 V
